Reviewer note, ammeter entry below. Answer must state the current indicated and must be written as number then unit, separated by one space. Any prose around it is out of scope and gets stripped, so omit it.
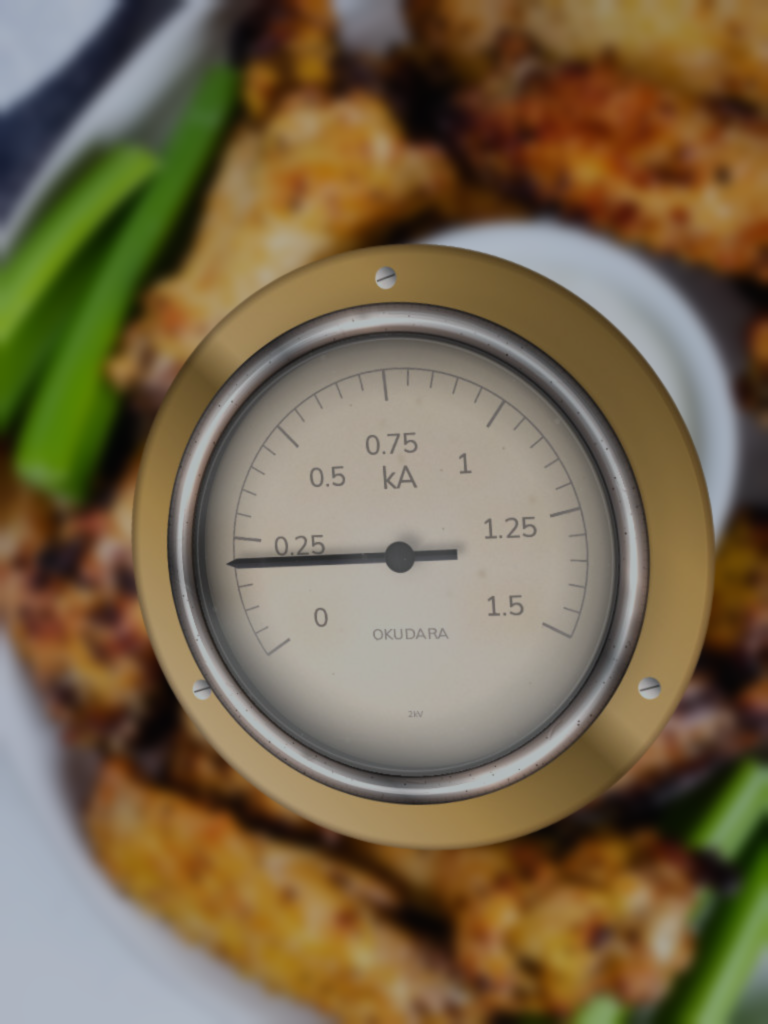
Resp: 0.2 kA
